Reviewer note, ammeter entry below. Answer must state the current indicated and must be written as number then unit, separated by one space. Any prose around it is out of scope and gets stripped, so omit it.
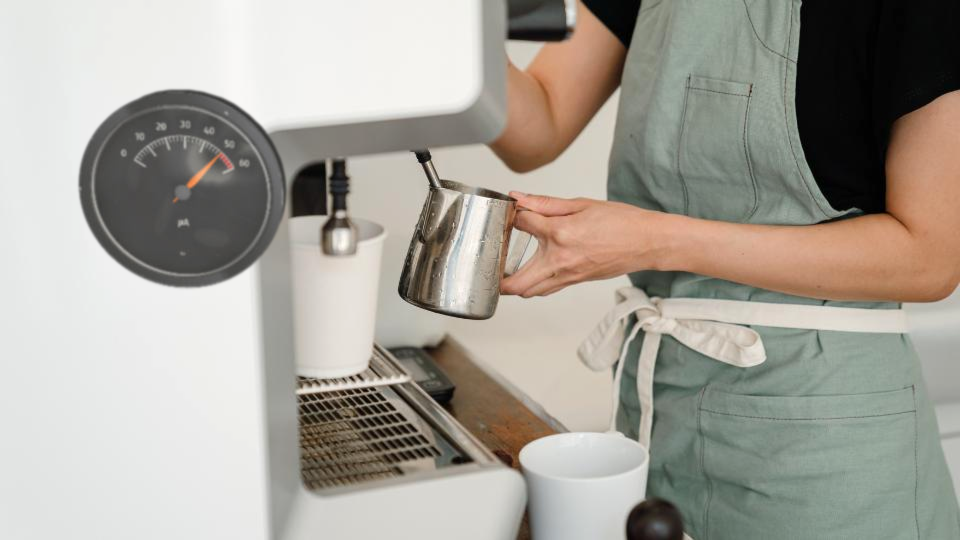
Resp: 50 µA
